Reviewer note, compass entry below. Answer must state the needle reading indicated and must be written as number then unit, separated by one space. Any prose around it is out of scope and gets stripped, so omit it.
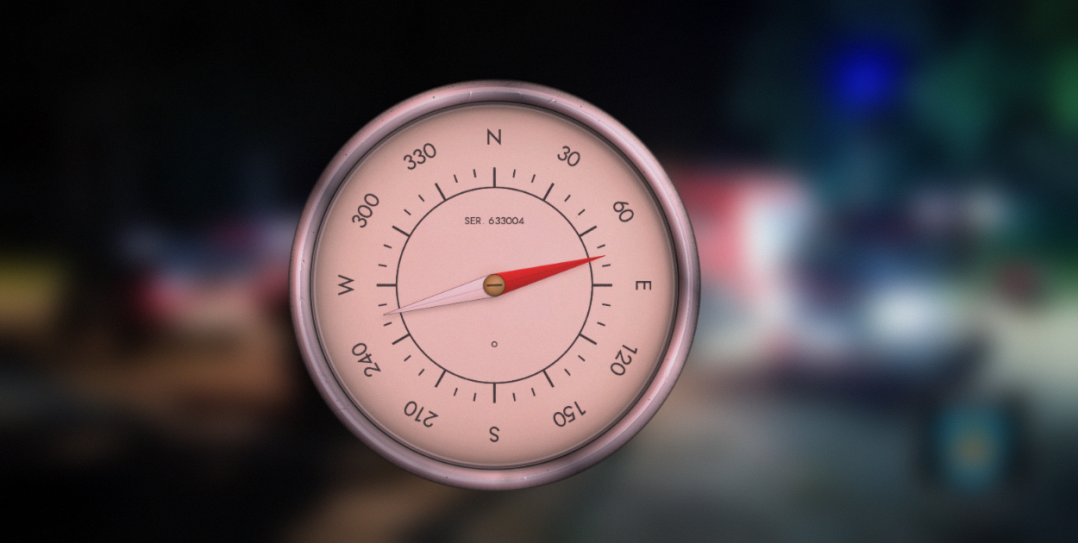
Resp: 75 °
